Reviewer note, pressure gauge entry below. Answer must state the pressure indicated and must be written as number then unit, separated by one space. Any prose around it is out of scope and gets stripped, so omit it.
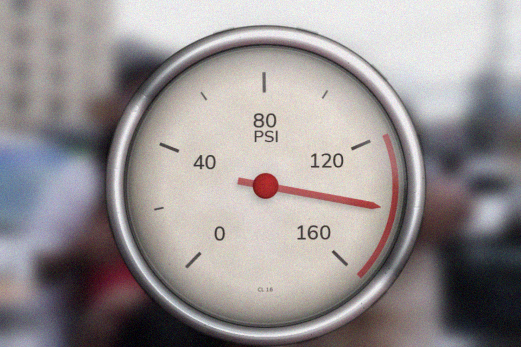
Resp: 140 psi
